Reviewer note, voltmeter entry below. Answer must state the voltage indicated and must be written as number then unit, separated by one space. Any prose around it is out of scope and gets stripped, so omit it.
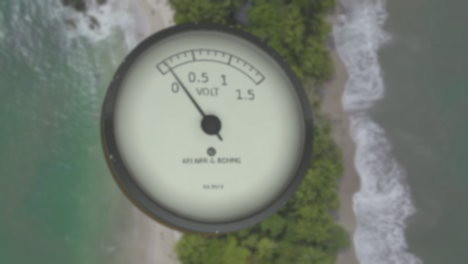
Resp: 0.1 V
